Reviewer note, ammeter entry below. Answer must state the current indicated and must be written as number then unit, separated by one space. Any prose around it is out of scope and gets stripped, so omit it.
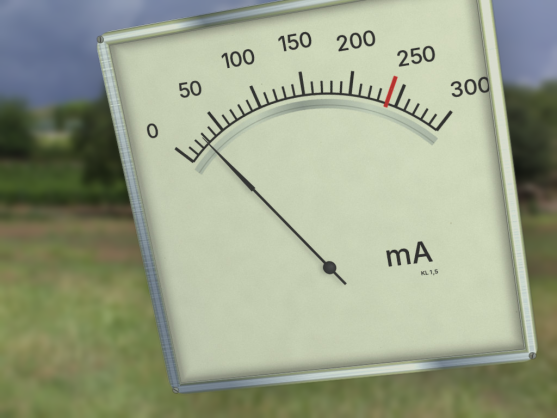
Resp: 30 mA
